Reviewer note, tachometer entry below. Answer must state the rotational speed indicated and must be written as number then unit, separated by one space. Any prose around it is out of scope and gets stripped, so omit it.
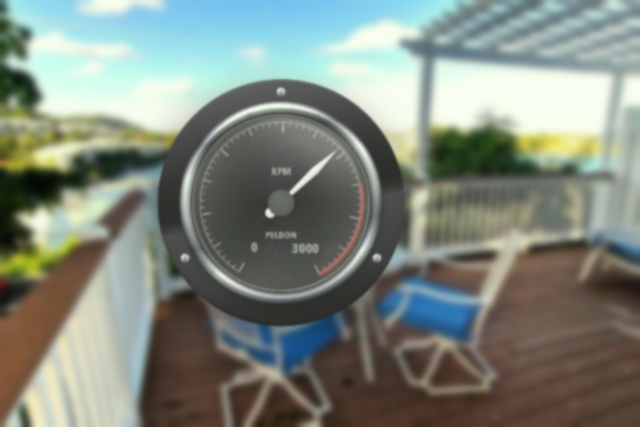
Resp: 1950 rpm
